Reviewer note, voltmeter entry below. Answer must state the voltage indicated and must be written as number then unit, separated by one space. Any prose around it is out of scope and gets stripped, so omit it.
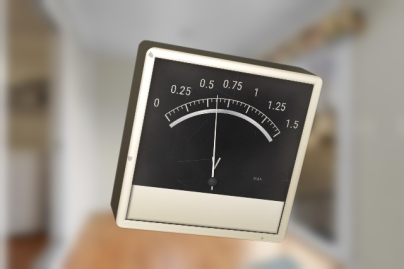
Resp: 0.6 V
